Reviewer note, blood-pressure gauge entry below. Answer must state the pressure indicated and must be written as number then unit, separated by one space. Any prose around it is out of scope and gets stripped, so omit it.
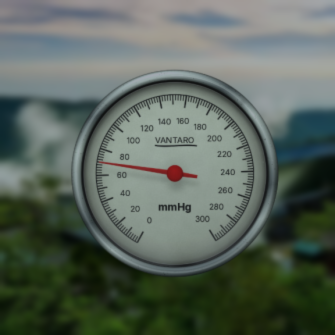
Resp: 70 mmHg
